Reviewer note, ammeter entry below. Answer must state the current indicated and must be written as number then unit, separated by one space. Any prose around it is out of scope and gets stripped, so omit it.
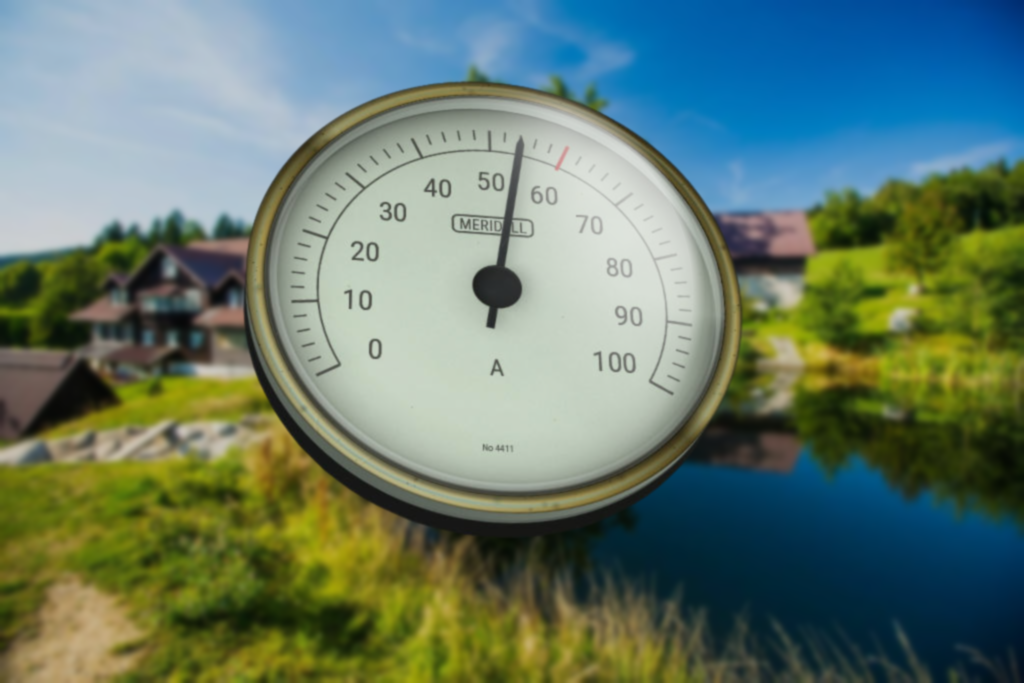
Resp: 54 A
